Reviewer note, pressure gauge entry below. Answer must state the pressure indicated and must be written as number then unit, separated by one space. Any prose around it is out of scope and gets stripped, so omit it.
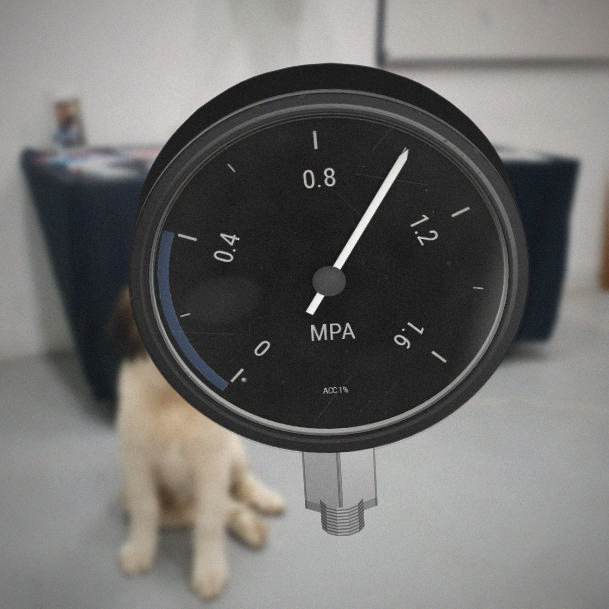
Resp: 1 MPa
